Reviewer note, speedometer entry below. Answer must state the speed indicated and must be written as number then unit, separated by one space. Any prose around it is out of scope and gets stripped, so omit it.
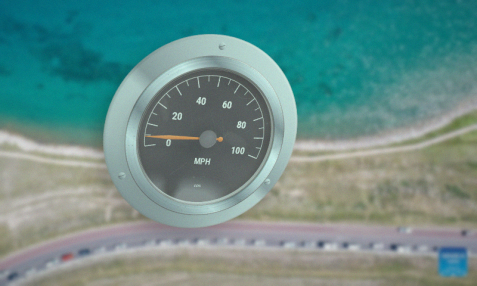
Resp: 5 mph
